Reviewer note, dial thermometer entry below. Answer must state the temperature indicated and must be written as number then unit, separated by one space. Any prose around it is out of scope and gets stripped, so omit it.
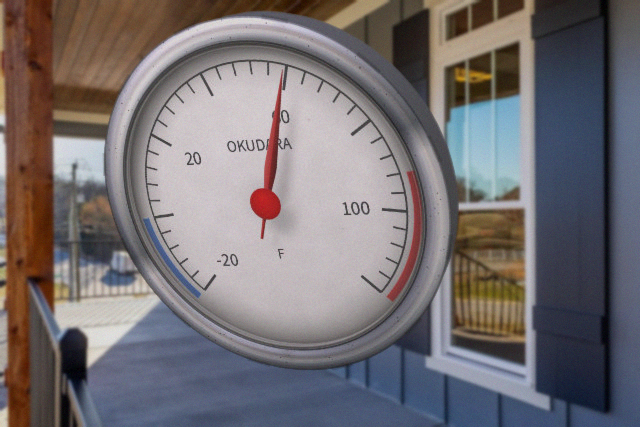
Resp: 60 °F
